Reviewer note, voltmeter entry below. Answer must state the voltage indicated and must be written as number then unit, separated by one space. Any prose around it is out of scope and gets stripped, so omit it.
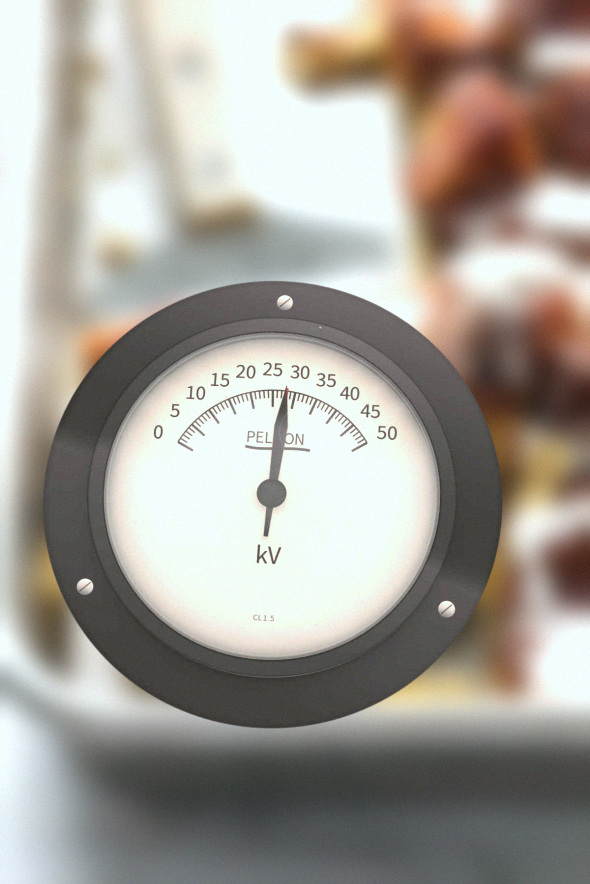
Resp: 28 kV
